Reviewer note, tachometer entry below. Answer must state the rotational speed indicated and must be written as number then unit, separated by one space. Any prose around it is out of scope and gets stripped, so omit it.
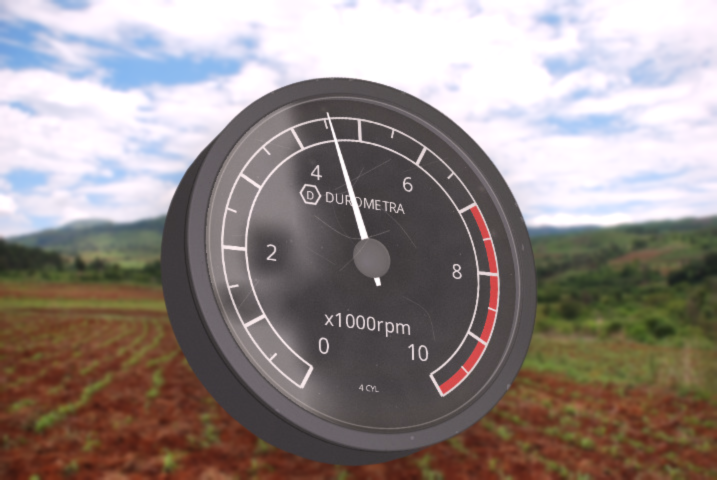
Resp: 4500 rpm
